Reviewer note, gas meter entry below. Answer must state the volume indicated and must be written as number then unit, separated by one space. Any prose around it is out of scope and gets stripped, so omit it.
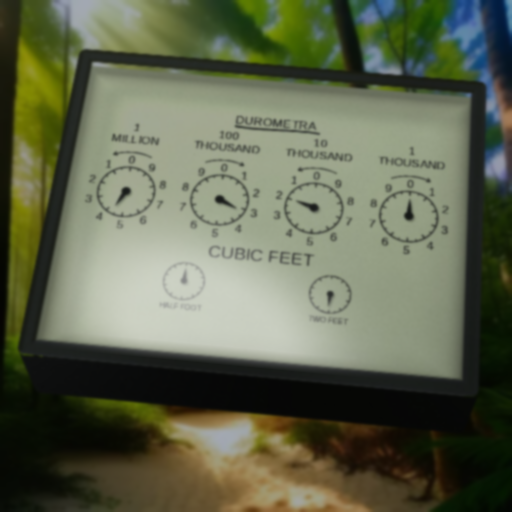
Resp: 432000 ft³
